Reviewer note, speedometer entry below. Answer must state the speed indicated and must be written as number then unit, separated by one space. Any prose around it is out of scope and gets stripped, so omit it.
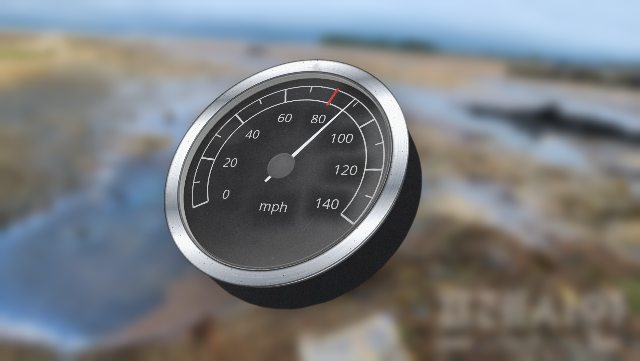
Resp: 90 mph
